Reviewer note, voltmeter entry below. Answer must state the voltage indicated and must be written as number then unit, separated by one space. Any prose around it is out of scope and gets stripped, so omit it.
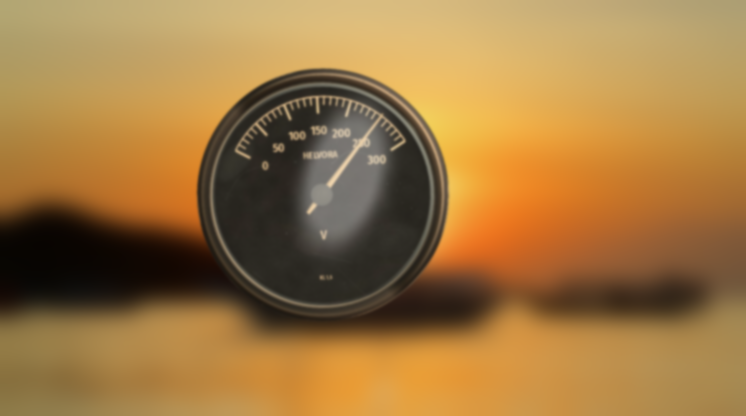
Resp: 250 V
